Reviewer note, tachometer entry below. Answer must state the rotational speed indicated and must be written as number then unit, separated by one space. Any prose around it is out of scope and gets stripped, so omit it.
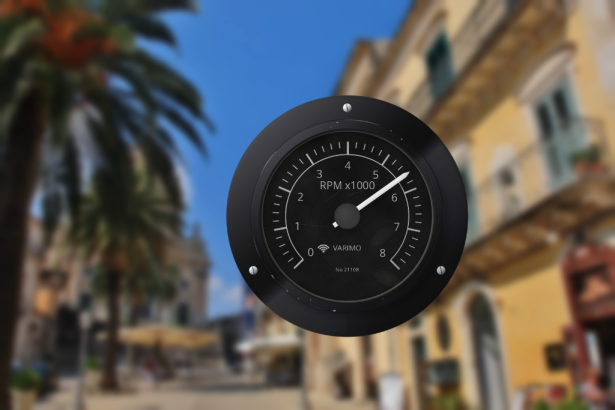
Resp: 5600 rpm
